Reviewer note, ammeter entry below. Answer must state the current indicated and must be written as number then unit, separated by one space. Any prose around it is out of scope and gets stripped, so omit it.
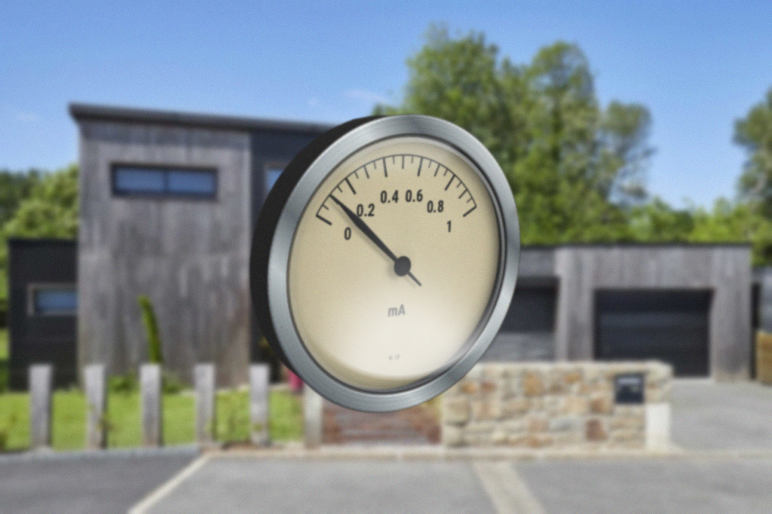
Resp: 0.1 mA
